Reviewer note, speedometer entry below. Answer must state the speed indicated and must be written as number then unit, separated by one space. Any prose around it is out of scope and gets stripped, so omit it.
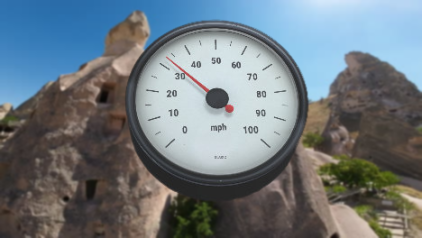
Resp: 32.5 mph
